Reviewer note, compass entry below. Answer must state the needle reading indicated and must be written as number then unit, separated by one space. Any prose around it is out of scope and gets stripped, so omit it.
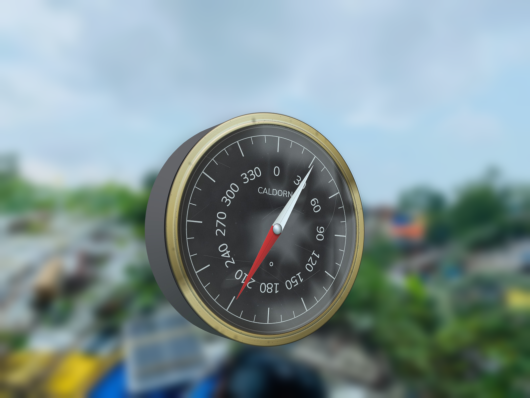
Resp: 210 °
